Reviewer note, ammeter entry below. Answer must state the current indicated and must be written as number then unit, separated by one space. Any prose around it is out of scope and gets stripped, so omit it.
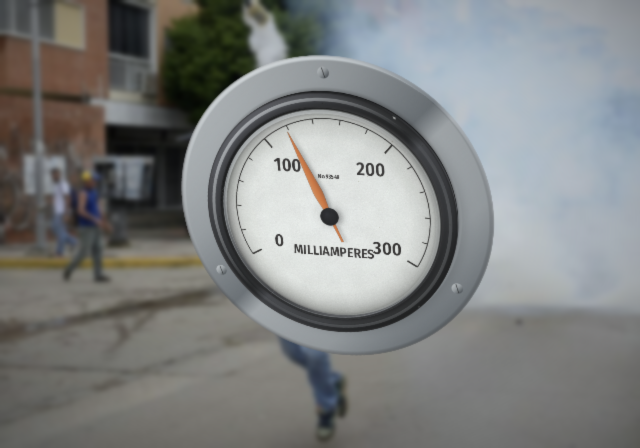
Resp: 120 mA
